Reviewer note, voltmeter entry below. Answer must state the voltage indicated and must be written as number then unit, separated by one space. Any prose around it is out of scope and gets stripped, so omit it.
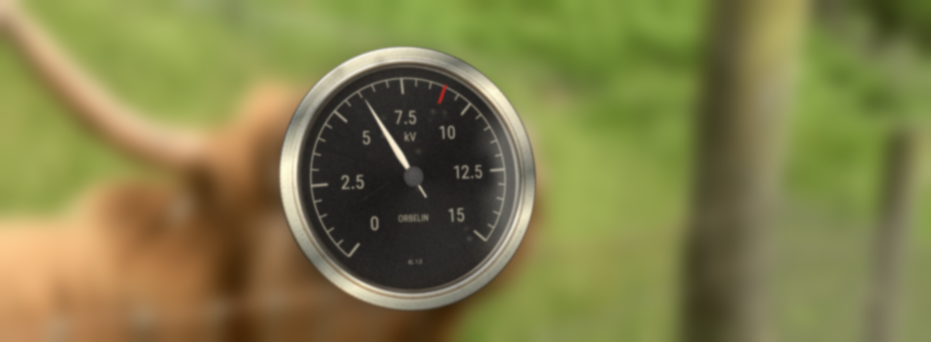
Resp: 6 kV
